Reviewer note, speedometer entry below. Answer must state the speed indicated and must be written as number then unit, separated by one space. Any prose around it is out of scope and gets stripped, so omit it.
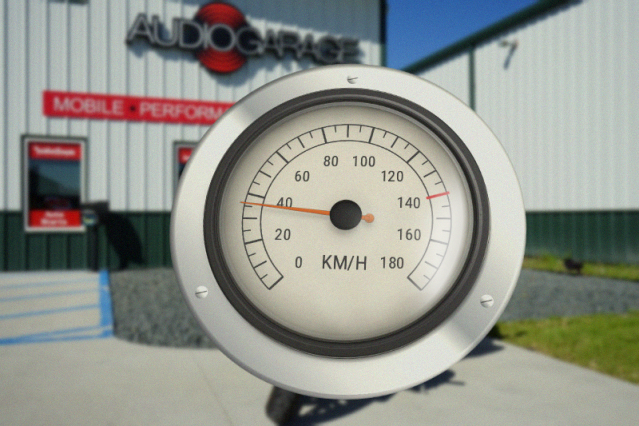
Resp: 35 km/h
